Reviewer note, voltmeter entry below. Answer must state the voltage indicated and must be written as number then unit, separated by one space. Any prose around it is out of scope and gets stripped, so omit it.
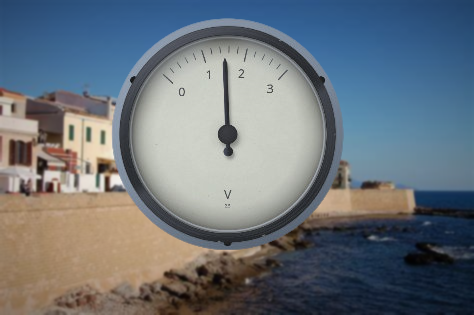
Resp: 1.5 V
